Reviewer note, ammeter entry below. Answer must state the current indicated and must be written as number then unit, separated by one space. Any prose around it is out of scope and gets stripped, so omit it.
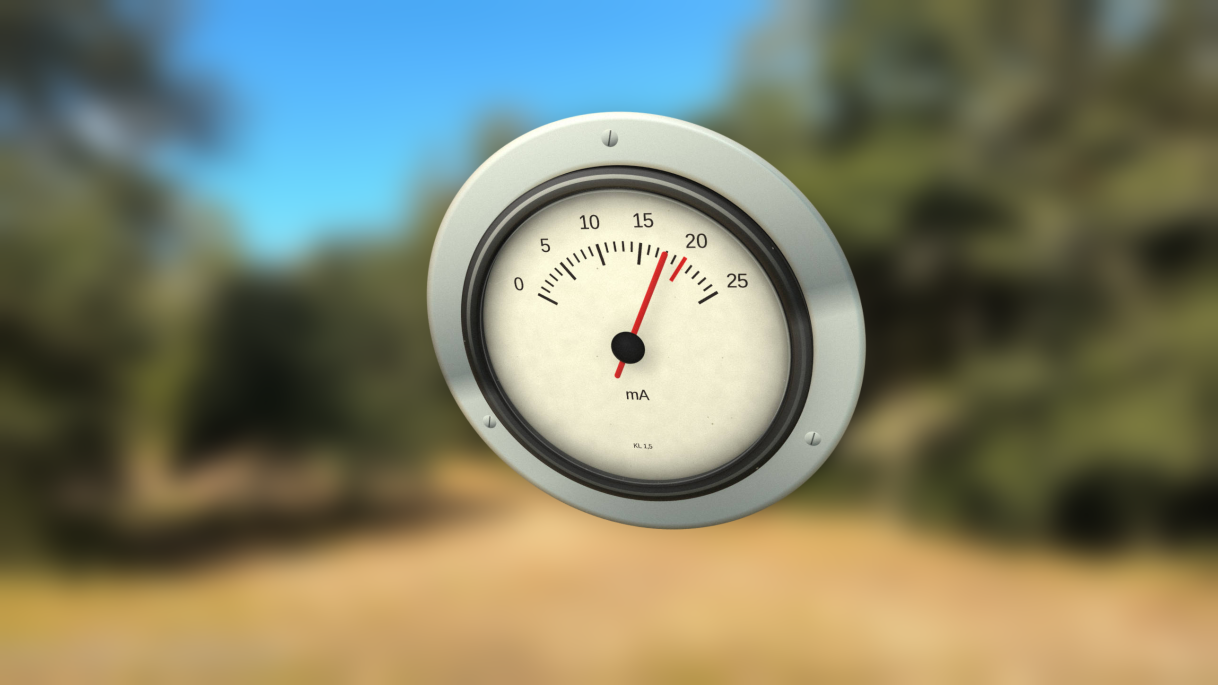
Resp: 18 mA
